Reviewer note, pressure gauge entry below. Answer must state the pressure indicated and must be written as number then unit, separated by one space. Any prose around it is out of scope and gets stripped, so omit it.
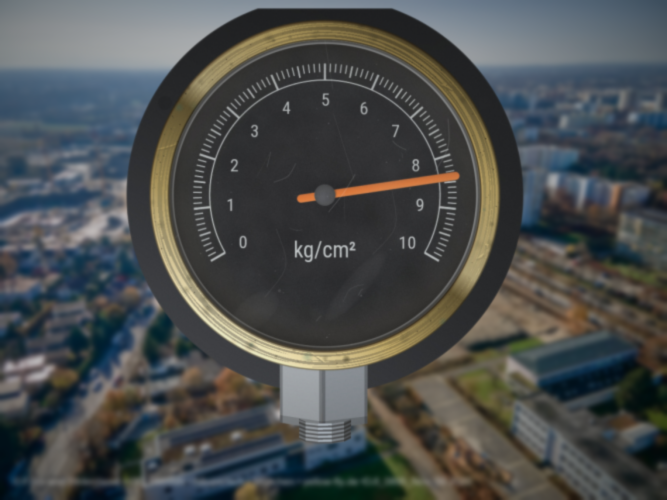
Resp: 8.4 kg/cm²
